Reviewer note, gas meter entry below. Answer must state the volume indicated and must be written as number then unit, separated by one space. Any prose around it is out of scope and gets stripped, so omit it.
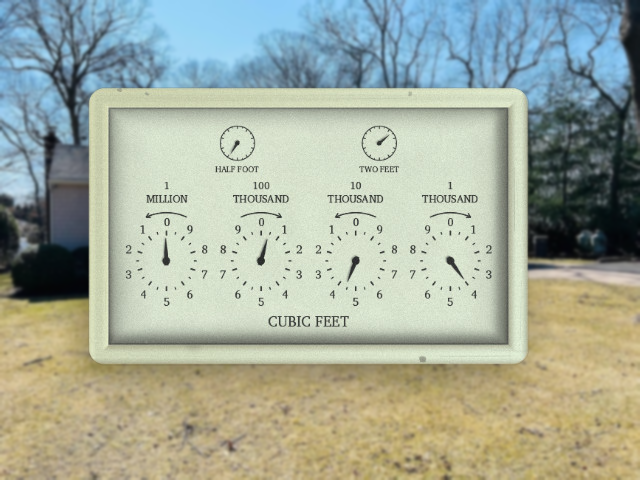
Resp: 4400 ft³
